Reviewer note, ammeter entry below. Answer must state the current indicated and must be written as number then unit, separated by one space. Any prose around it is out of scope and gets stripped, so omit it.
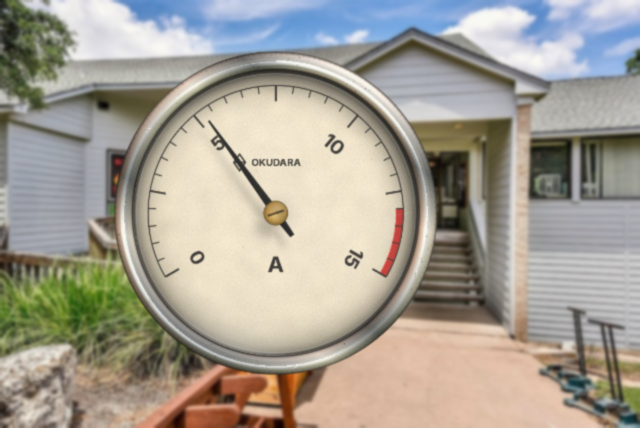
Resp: 5.25 A
